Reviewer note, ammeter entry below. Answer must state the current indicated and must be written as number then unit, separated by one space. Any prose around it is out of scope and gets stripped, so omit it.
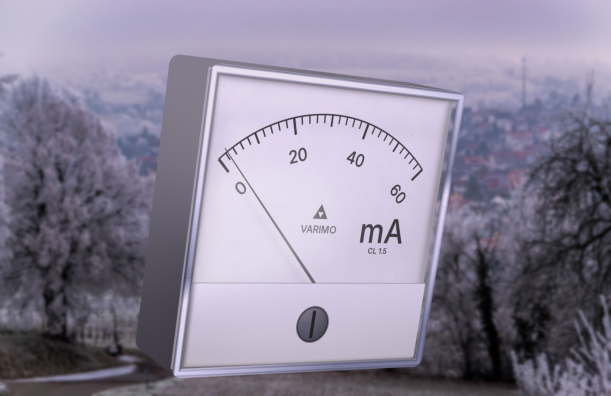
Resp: 2 mA
